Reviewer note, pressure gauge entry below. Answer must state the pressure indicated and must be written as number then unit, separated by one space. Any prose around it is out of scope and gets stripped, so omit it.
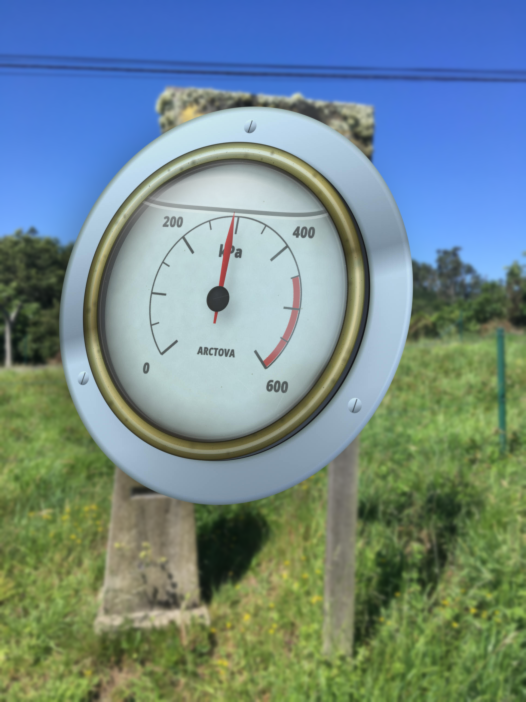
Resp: 300 kPa
